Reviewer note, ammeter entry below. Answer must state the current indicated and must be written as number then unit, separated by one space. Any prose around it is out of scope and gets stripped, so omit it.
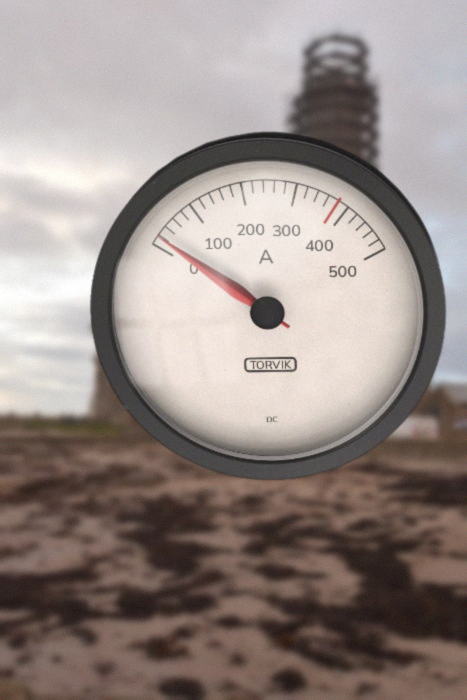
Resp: 20 A
